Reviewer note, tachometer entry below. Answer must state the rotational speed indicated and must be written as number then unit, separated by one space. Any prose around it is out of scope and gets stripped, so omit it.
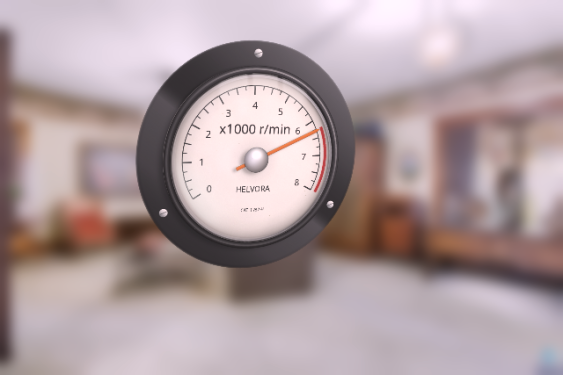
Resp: 6250 rpm
